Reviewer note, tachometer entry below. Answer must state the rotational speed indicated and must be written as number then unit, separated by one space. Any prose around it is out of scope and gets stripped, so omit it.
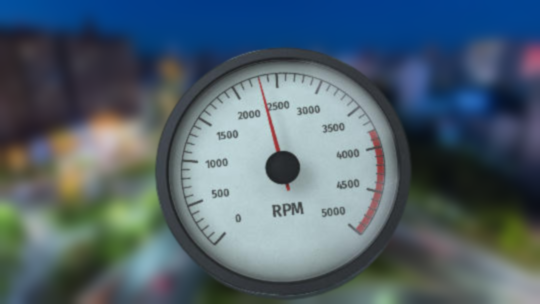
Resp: 2300 rpm
